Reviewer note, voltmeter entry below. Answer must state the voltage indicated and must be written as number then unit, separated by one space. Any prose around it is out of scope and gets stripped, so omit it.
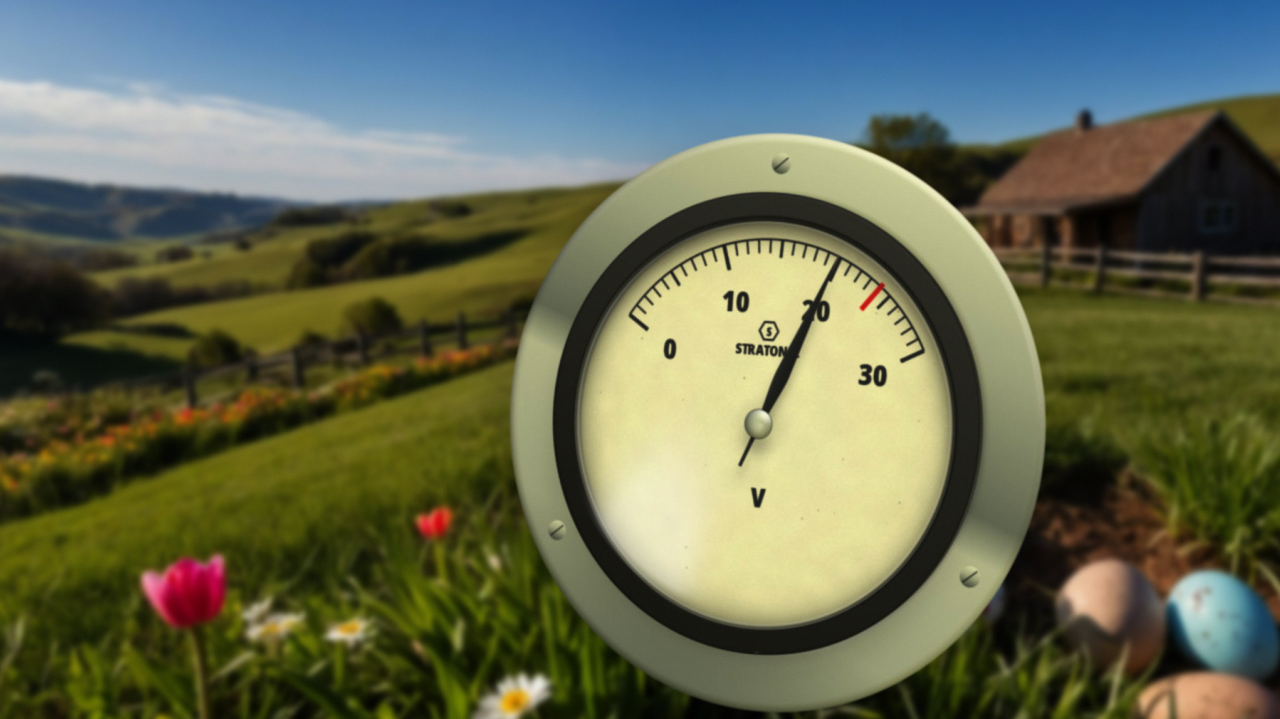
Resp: 20 V
